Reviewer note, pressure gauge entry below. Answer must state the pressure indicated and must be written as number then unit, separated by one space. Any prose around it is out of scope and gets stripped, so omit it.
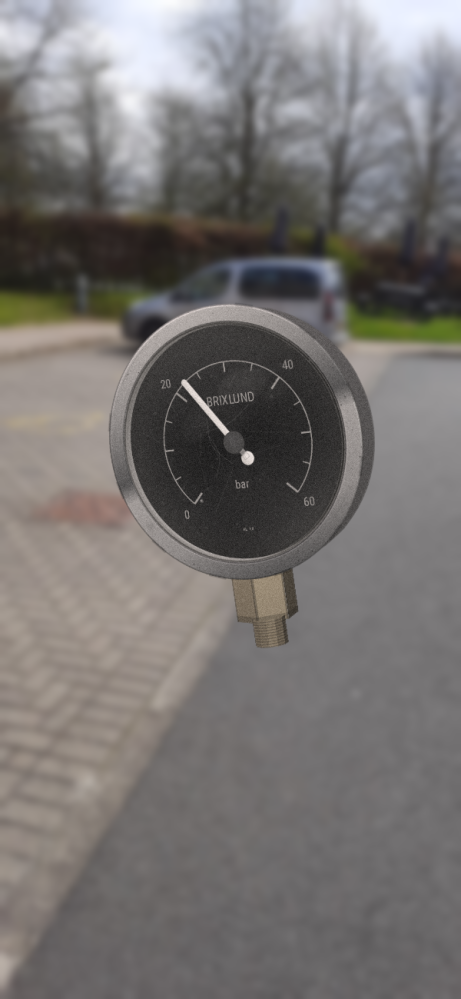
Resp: 22.5 bar
